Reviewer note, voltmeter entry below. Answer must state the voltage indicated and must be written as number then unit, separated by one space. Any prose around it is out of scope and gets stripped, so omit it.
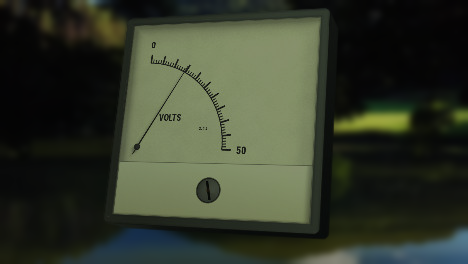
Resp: 15 V
